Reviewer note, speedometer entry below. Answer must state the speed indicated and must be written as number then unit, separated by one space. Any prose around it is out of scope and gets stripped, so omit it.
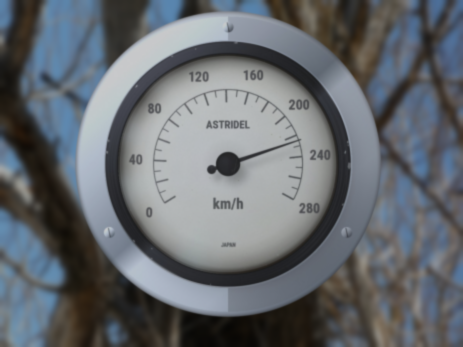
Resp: 225 km/h
